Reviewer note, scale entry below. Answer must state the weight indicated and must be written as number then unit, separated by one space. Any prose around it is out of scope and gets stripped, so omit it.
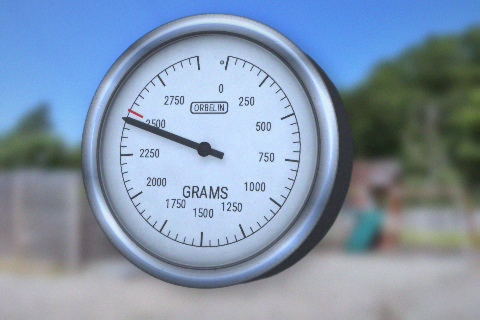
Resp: 2450 g
